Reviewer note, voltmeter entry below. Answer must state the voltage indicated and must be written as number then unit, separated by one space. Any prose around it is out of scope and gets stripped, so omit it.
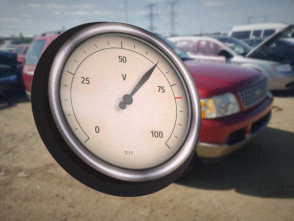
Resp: 65 V
